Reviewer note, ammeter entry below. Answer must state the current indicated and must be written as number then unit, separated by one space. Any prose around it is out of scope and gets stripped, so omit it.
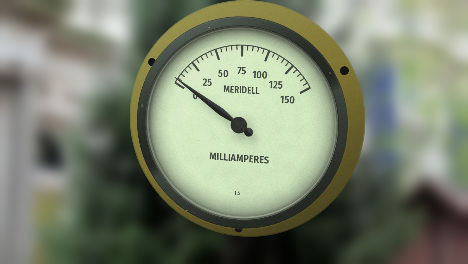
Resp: 5 mA
